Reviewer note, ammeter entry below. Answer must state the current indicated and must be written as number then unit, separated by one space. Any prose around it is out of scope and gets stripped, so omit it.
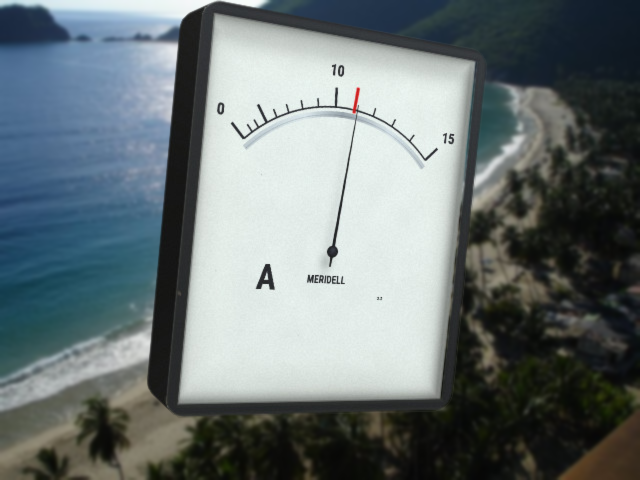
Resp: 11 A
